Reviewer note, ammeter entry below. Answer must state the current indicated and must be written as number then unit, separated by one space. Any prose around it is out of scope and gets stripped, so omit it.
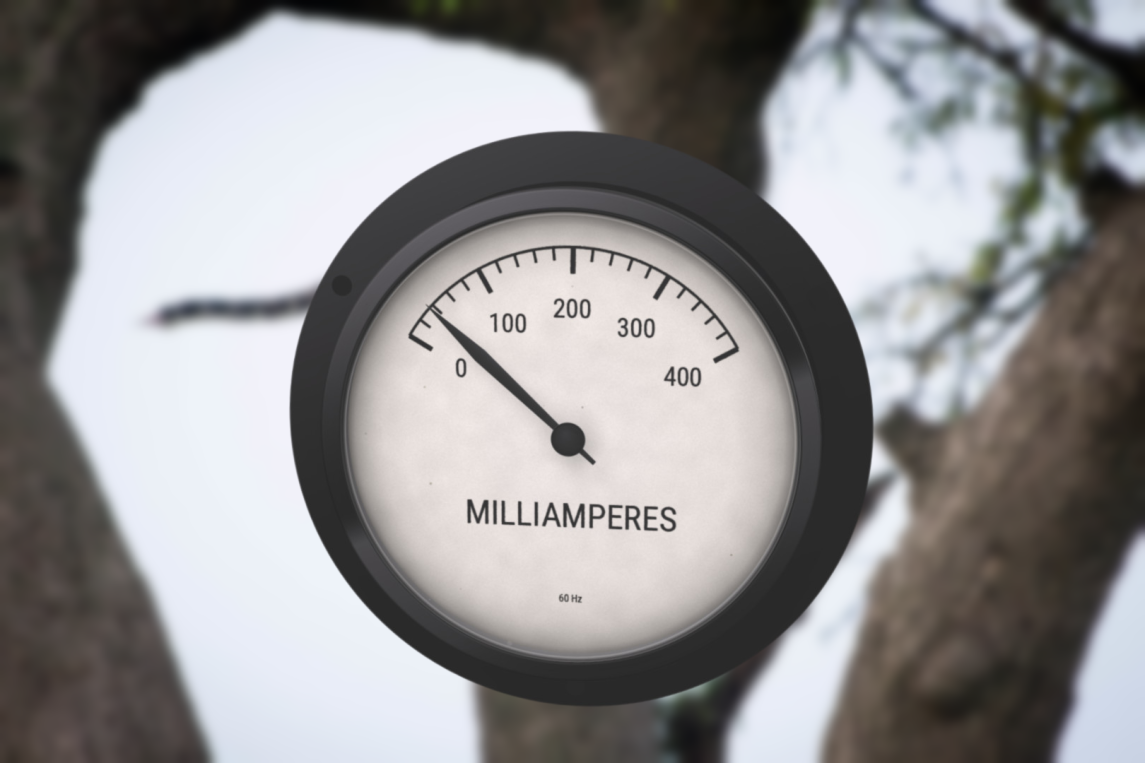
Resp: 40 mA
